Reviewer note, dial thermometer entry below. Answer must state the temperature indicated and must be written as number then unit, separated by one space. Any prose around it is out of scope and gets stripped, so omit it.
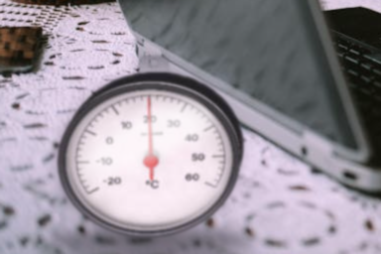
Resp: 20 °C
